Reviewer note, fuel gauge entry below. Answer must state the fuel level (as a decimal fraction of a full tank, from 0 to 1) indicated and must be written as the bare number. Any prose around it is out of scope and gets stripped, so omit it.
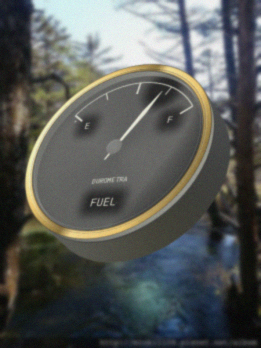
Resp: 0.75
